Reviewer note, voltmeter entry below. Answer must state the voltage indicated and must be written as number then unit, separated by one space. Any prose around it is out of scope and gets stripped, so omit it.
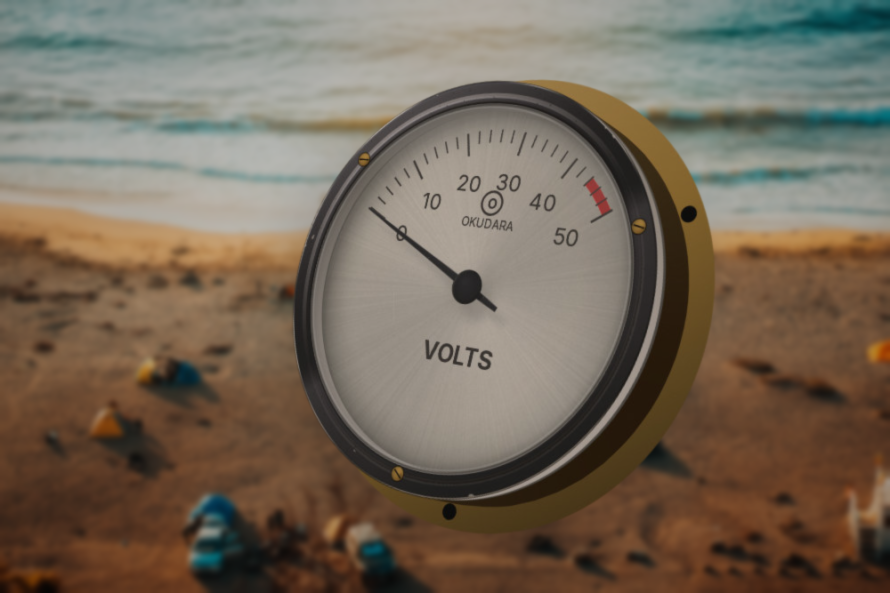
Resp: 0 V
